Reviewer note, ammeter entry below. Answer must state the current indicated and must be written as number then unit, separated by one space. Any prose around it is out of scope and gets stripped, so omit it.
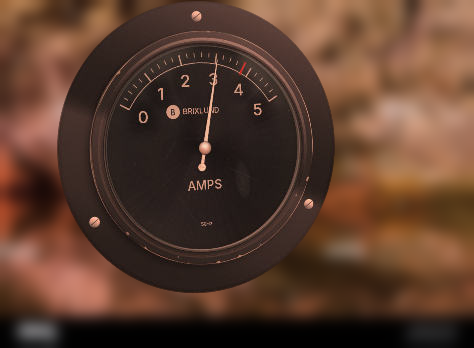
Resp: 3 A
